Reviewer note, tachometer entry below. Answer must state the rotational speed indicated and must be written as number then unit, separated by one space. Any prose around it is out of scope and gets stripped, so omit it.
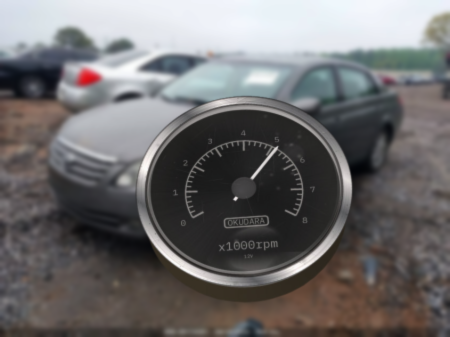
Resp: 5200 rpm
